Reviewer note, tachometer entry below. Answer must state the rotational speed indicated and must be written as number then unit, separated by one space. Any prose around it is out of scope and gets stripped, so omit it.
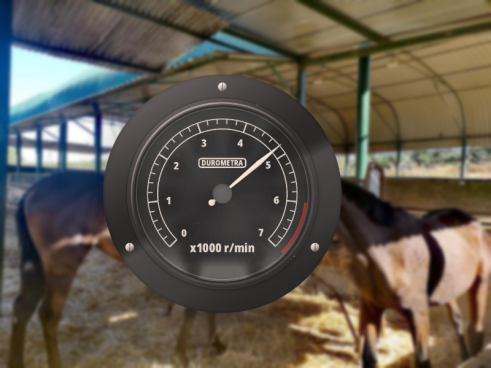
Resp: 4800 rpm
